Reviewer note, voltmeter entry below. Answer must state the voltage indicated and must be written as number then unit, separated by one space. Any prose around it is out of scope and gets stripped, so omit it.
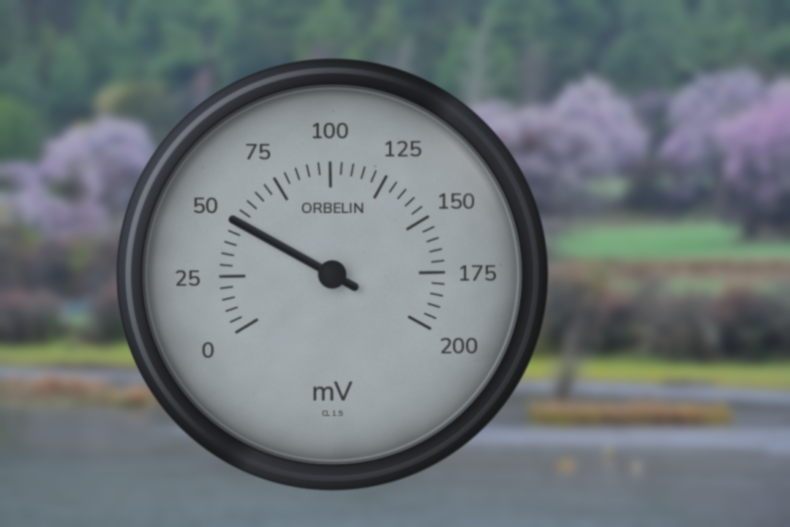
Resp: 50 mV
